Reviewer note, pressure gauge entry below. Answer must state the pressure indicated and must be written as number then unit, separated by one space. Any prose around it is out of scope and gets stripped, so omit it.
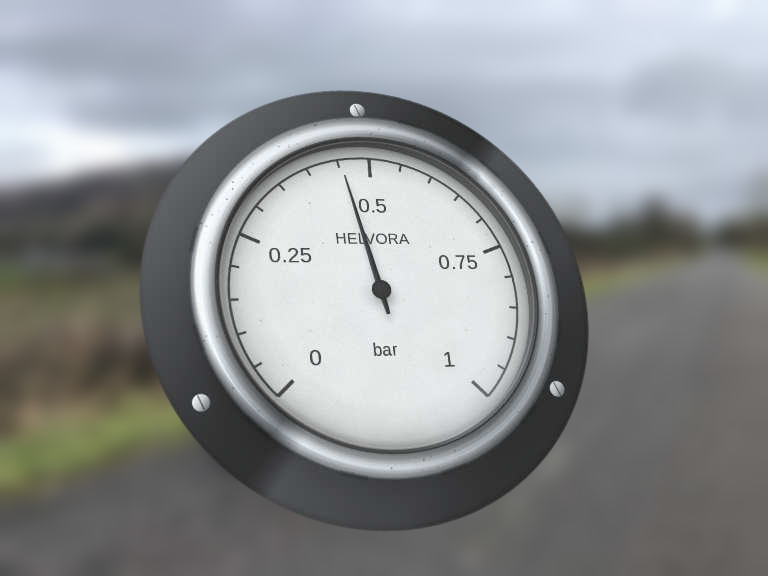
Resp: 0.45 bar
